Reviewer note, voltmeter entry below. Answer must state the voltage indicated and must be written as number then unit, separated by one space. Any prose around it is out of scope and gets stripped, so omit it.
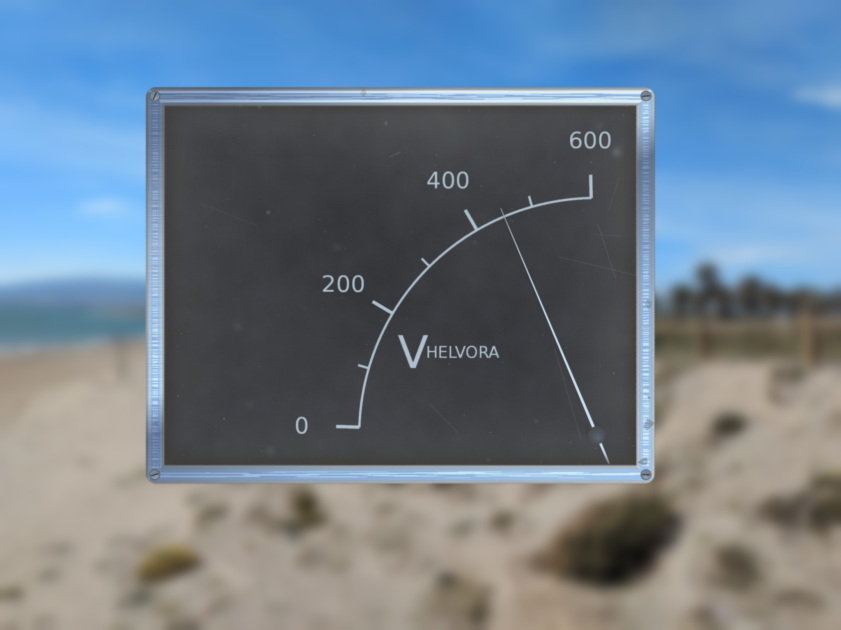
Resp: 450 V
